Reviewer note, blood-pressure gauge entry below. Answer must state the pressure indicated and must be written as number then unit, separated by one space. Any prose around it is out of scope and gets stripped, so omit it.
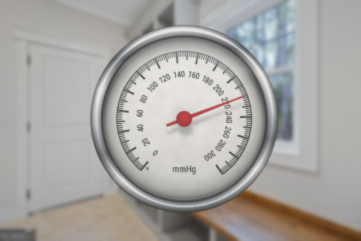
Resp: 220 mmHg
